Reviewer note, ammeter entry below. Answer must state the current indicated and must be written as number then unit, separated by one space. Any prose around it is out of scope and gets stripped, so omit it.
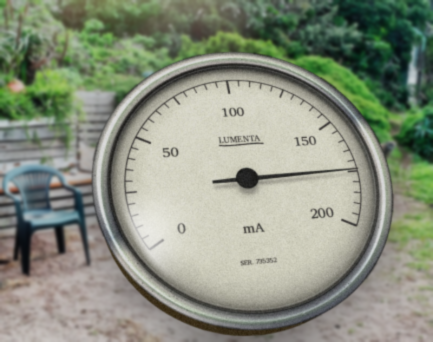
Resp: 175 mA
